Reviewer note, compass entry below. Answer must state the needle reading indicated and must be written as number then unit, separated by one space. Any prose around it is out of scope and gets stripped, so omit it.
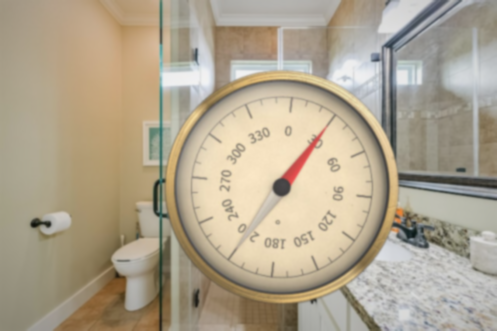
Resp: 30 °
